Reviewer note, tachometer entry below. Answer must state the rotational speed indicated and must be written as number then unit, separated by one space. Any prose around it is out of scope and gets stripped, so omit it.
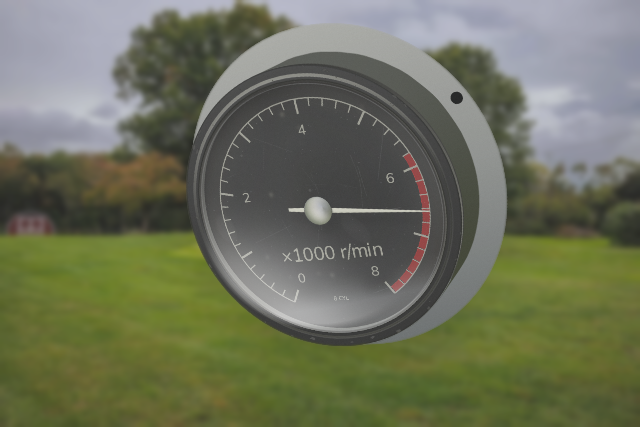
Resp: 6600 rpm
